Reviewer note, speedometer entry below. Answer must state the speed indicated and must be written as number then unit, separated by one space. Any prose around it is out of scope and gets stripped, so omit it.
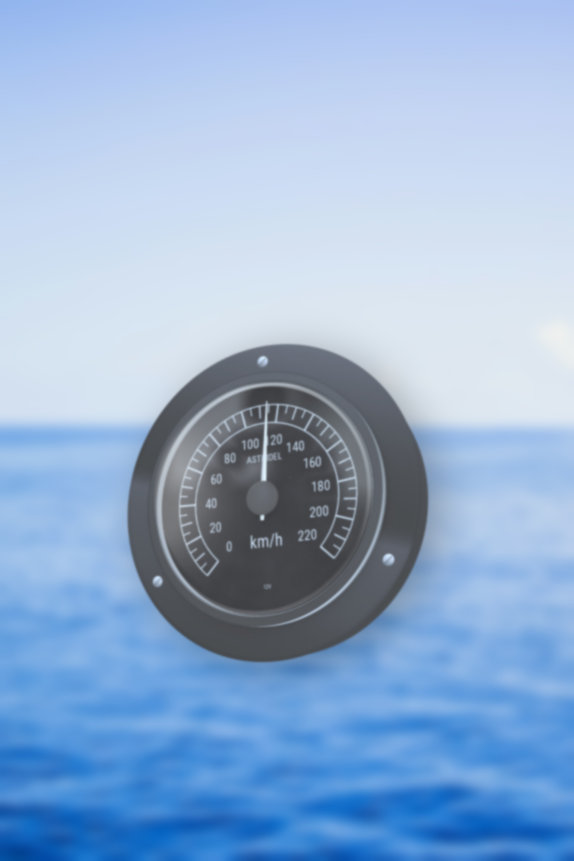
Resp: 115 km/h
